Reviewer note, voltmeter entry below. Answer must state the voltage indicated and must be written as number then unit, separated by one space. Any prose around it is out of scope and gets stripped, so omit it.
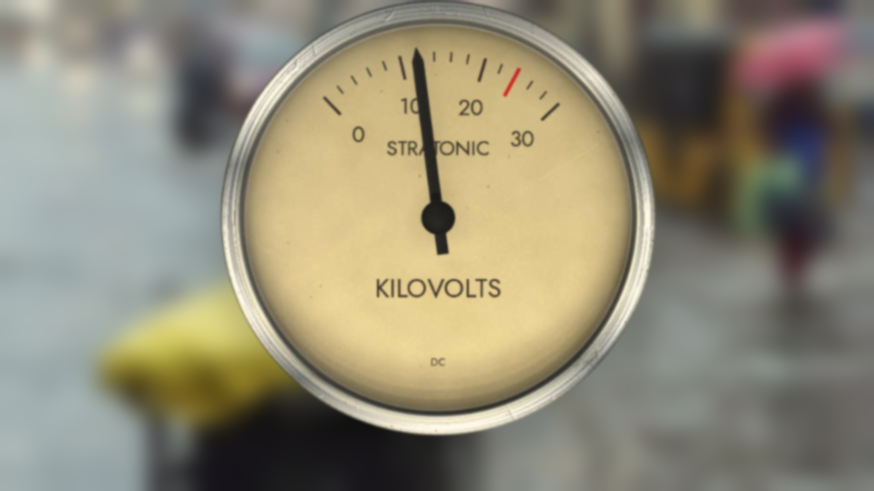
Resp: 12 kV
